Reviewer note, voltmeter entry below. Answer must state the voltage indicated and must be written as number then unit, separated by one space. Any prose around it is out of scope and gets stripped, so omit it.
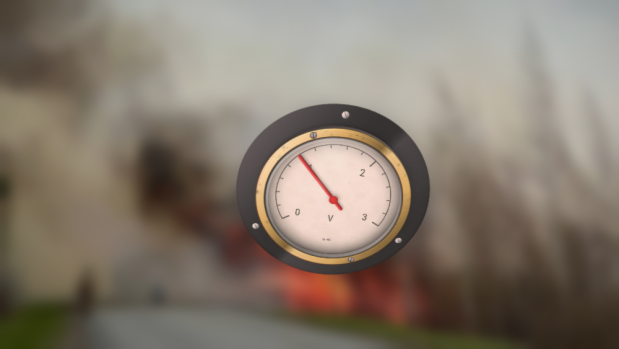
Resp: 1 V
